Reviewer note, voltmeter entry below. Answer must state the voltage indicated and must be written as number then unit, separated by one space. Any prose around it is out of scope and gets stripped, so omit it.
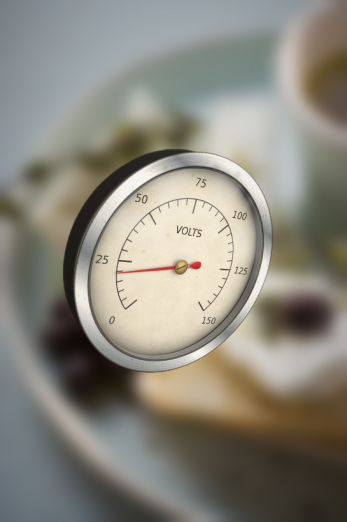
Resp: 20 V
